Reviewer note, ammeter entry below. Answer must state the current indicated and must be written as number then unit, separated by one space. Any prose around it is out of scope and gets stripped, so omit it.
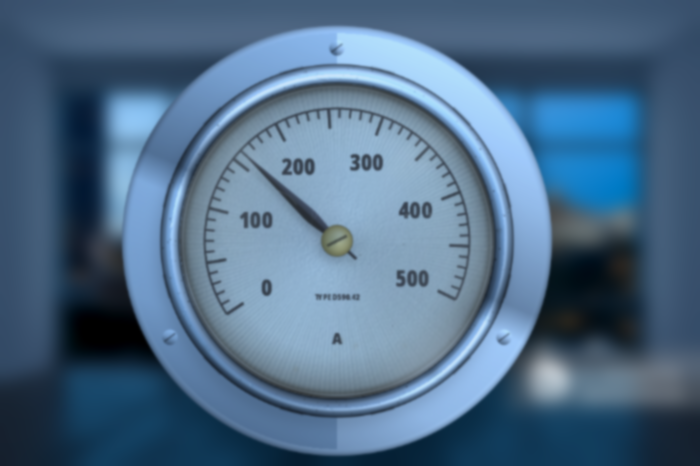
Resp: 160 A
